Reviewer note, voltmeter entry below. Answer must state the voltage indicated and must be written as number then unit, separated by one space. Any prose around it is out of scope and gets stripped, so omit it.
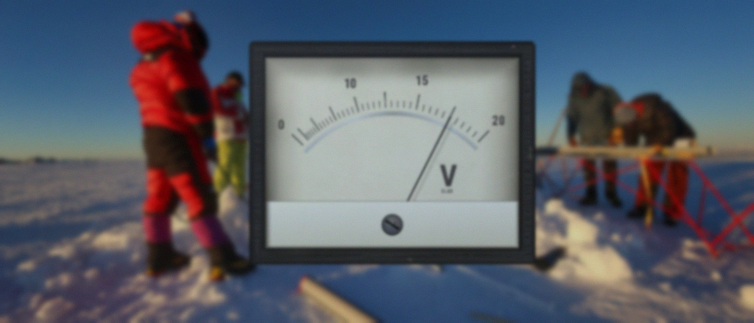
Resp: 17.5 V
